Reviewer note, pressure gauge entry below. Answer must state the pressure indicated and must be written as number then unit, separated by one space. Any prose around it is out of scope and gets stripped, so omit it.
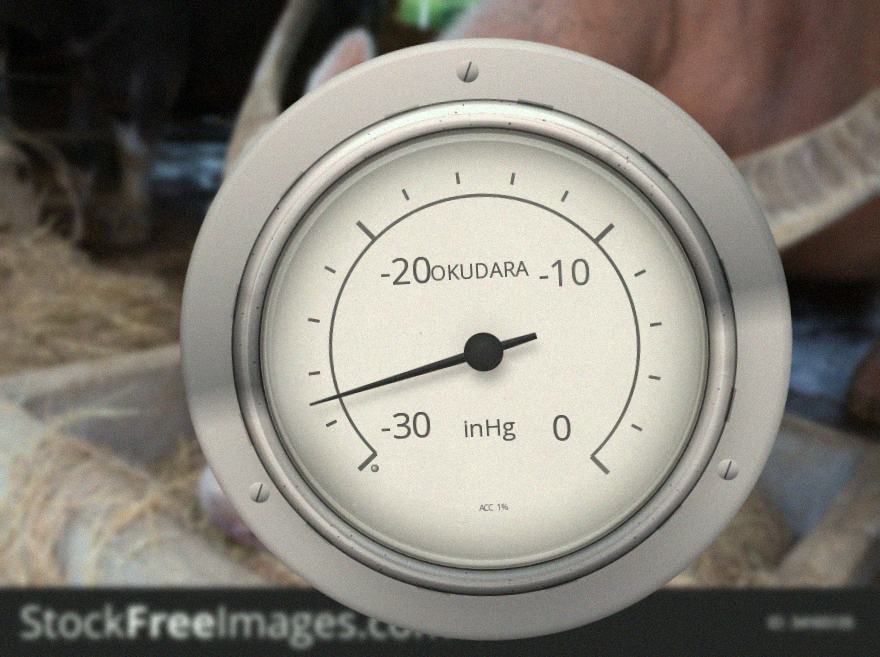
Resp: -27 inHg
